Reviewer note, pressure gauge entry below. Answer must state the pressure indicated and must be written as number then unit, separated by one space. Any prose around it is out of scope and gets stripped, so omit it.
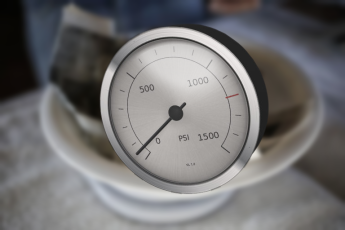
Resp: 50 psi
